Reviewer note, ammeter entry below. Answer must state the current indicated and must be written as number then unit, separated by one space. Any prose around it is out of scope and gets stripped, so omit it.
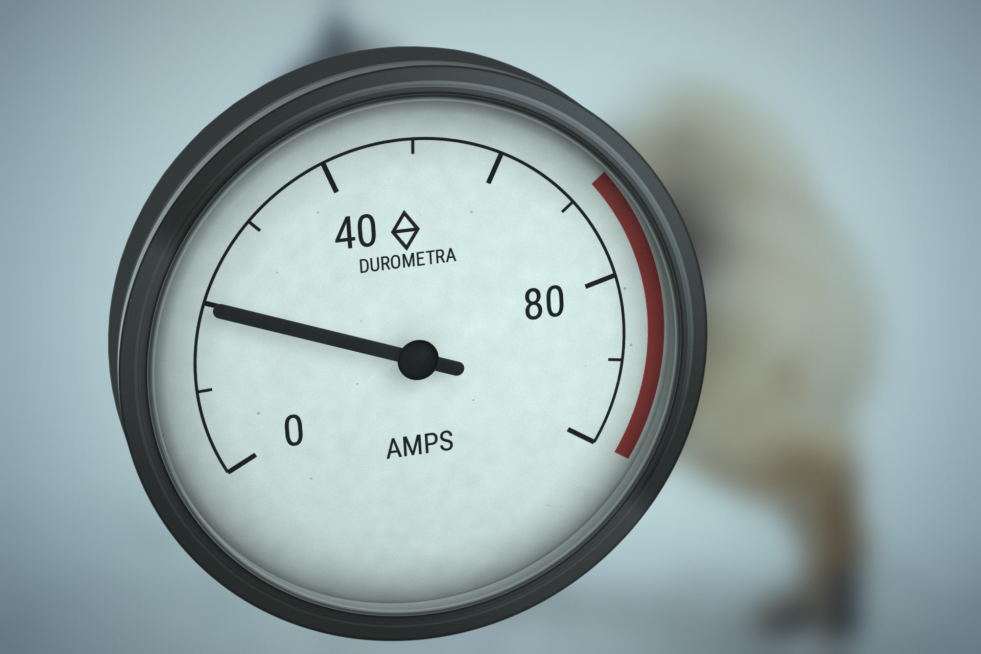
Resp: 20 A
